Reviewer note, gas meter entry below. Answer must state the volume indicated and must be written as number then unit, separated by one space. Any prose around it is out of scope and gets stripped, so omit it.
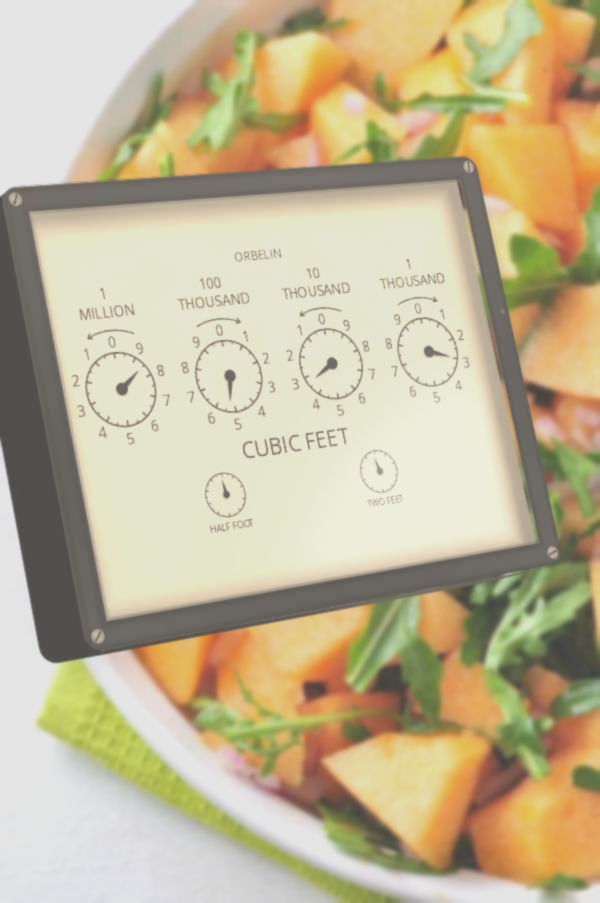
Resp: 853300 ft³
